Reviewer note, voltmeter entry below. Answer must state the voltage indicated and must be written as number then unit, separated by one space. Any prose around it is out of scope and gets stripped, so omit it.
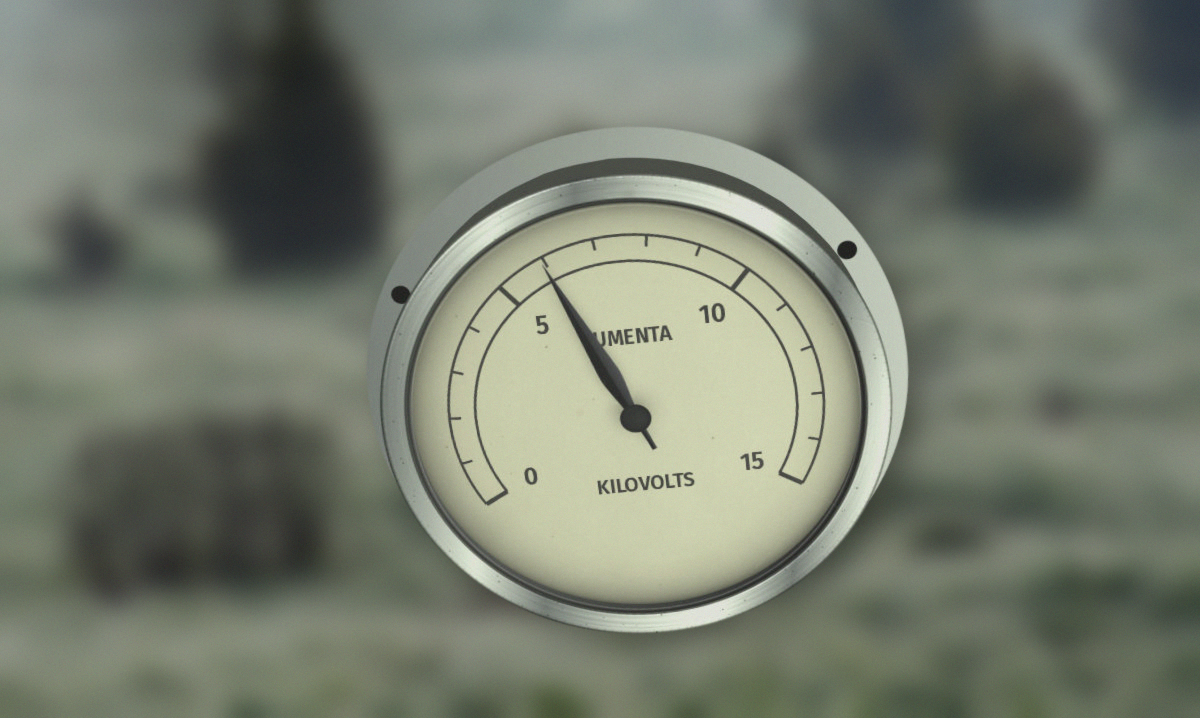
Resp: 6 kV
